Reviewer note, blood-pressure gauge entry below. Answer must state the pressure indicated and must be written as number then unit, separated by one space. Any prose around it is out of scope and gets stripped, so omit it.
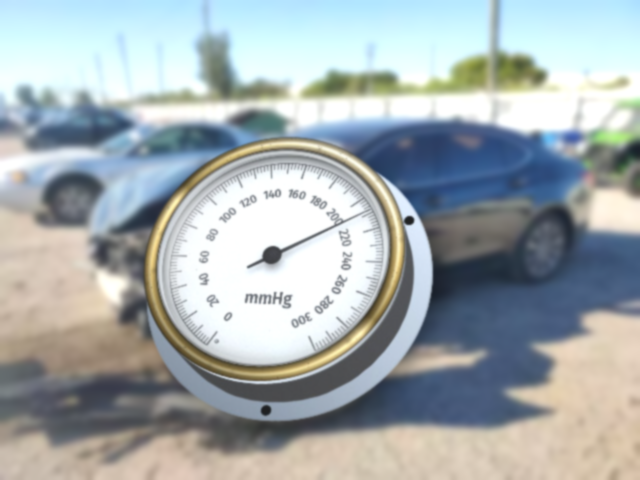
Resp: 210 mmHg
